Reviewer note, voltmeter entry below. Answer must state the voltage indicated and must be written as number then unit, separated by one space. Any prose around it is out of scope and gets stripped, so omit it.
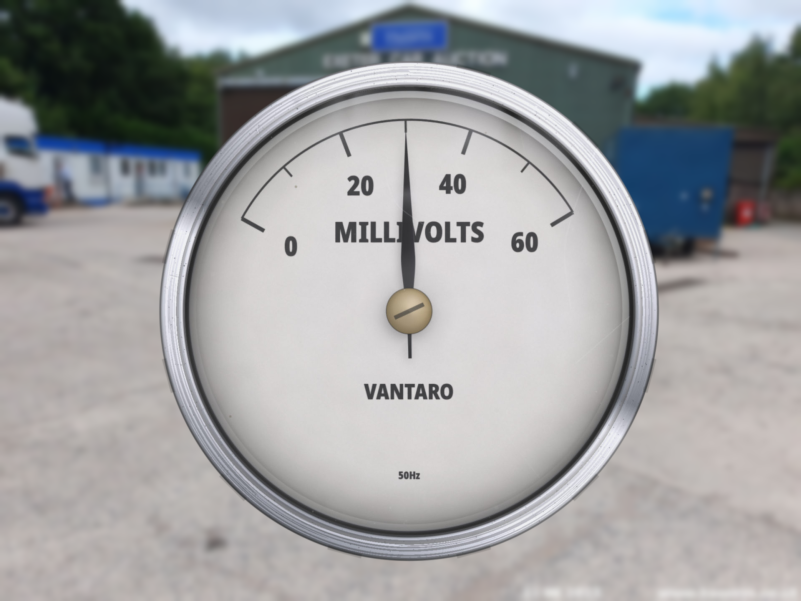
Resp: 30 mV
